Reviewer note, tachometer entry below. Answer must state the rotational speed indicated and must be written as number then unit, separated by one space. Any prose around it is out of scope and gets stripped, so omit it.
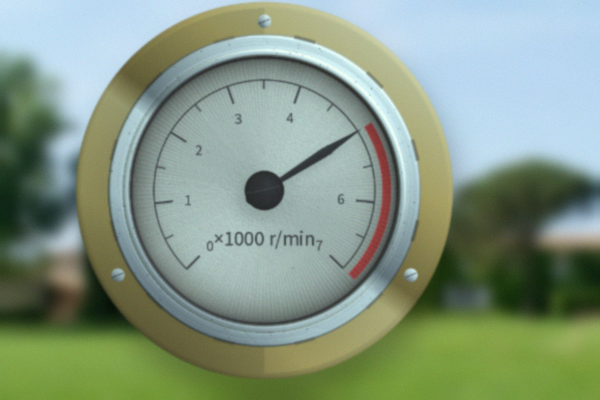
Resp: 5000 rpm
